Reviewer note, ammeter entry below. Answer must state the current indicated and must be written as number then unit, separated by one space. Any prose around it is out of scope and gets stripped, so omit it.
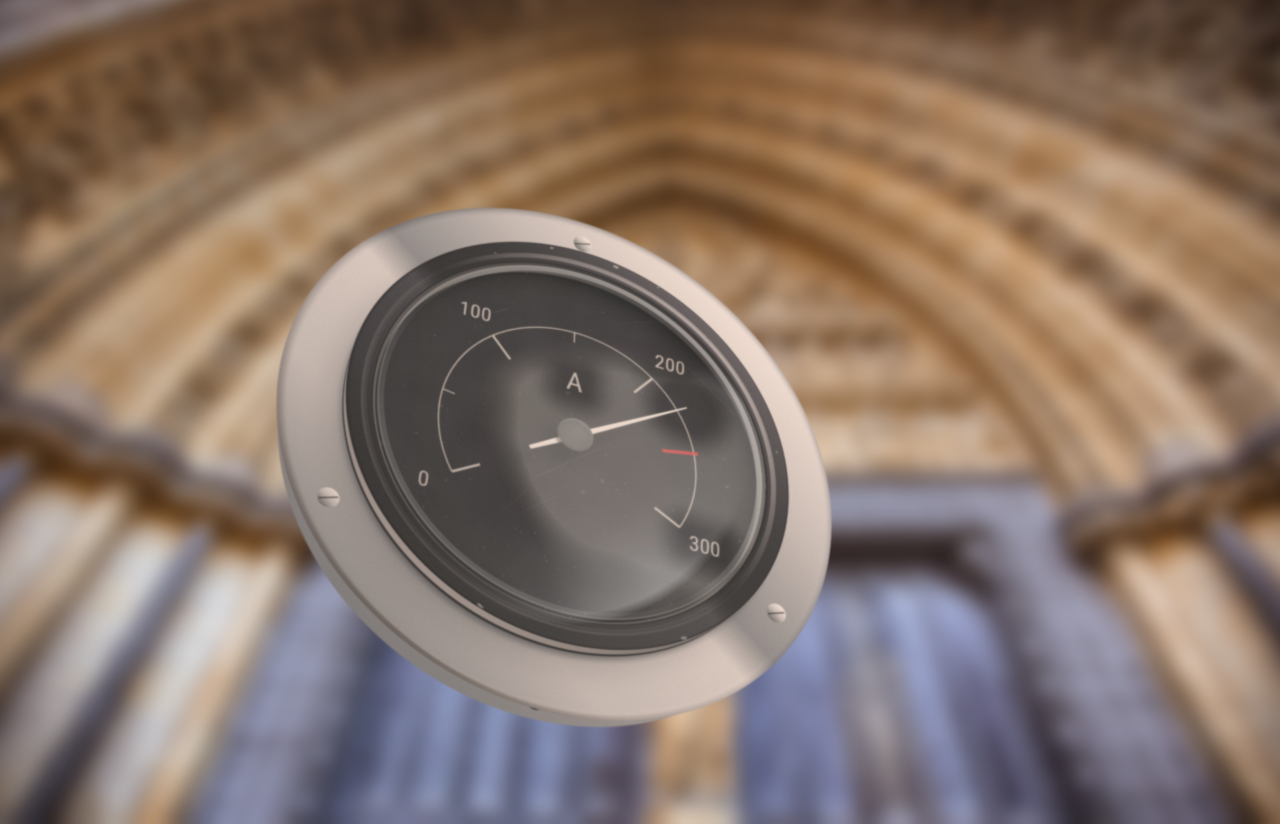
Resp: 225 A
